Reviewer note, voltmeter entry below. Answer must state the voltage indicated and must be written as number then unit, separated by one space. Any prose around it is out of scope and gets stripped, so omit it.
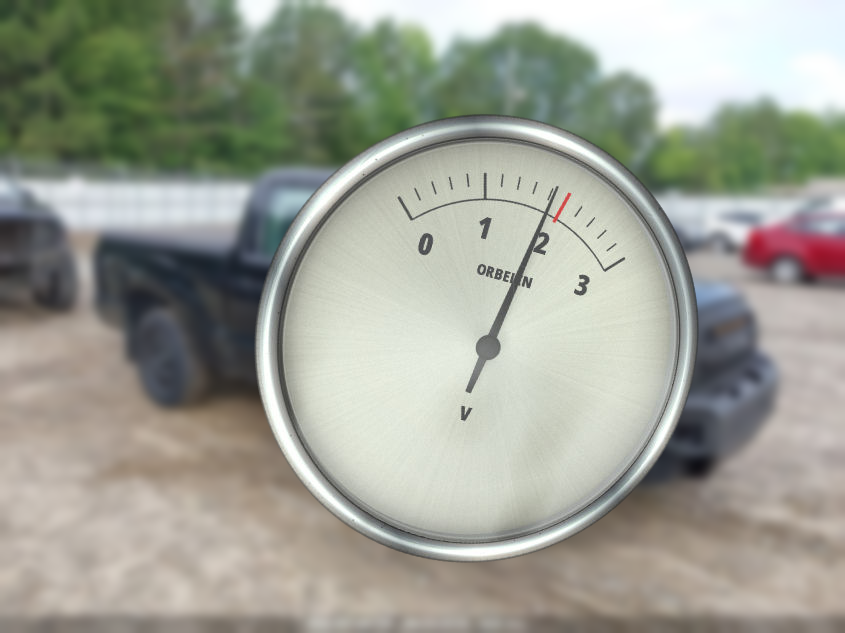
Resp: 1.8 V
